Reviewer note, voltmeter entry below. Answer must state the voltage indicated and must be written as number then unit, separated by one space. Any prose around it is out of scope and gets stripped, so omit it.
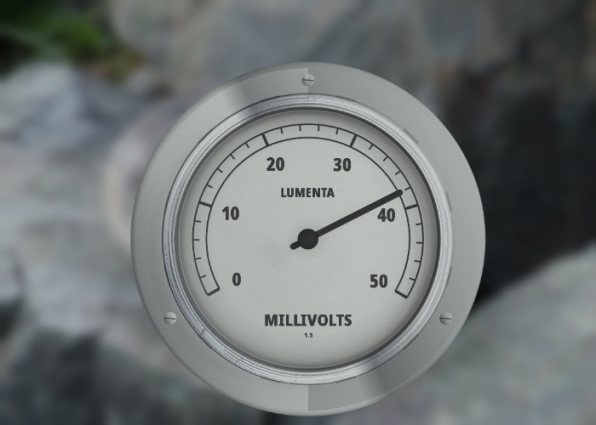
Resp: 38 mV
